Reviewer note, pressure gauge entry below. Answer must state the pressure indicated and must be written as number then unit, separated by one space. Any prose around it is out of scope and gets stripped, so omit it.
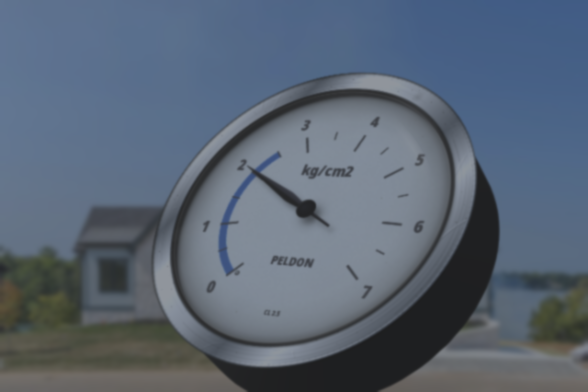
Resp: 2 kg/cm²
